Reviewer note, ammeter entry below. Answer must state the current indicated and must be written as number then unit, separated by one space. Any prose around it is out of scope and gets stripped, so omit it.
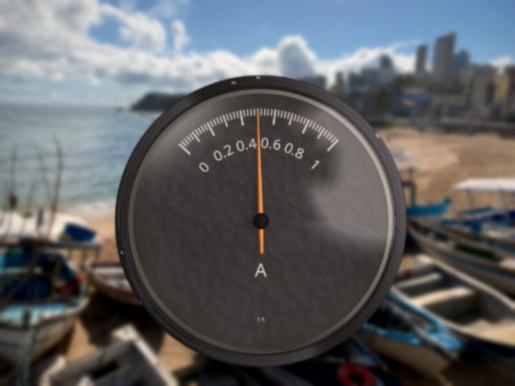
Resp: 0.5 A
